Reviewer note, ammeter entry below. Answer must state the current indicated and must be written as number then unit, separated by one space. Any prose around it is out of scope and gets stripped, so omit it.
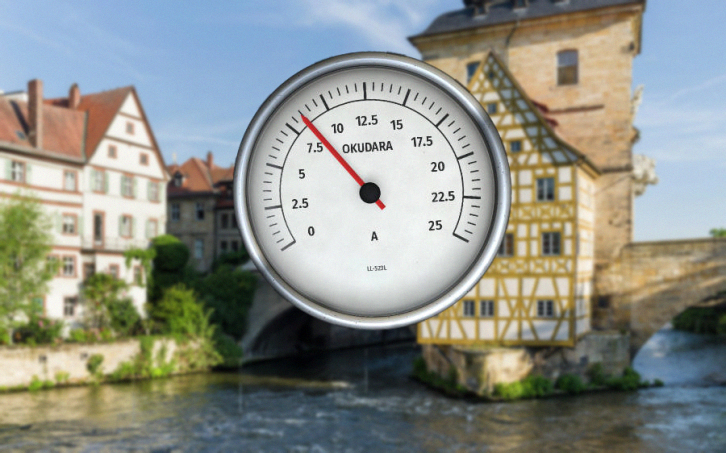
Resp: 8.5 A
